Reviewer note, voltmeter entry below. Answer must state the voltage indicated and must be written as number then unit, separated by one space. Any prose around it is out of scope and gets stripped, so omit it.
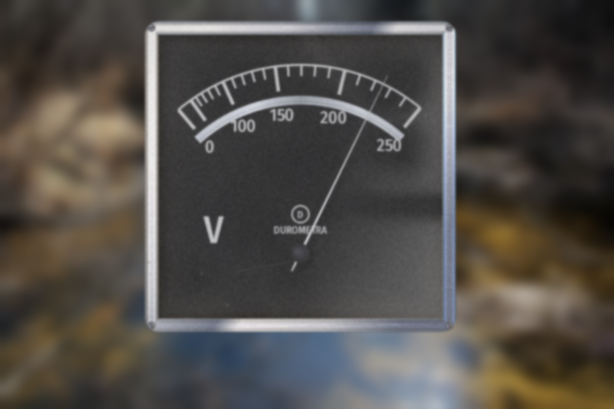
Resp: 225 V
